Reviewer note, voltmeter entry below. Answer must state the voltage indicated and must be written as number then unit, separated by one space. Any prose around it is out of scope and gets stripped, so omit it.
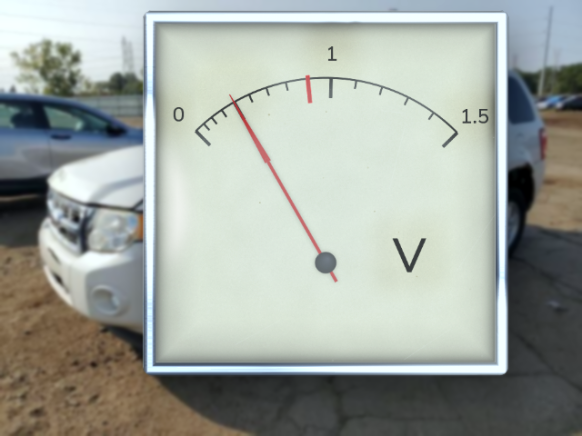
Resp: 0.5 V
